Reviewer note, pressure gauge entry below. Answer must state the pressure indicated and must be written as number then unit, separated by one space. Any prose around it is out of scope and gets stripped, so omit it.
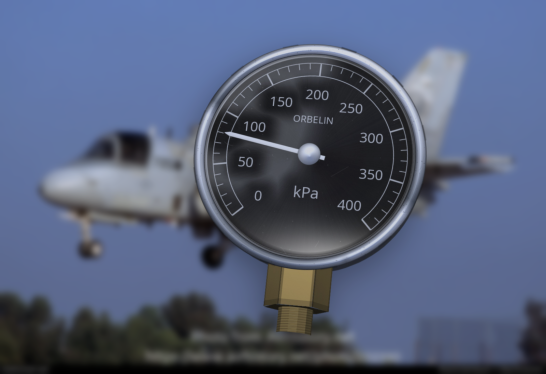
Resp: 80 kPa
